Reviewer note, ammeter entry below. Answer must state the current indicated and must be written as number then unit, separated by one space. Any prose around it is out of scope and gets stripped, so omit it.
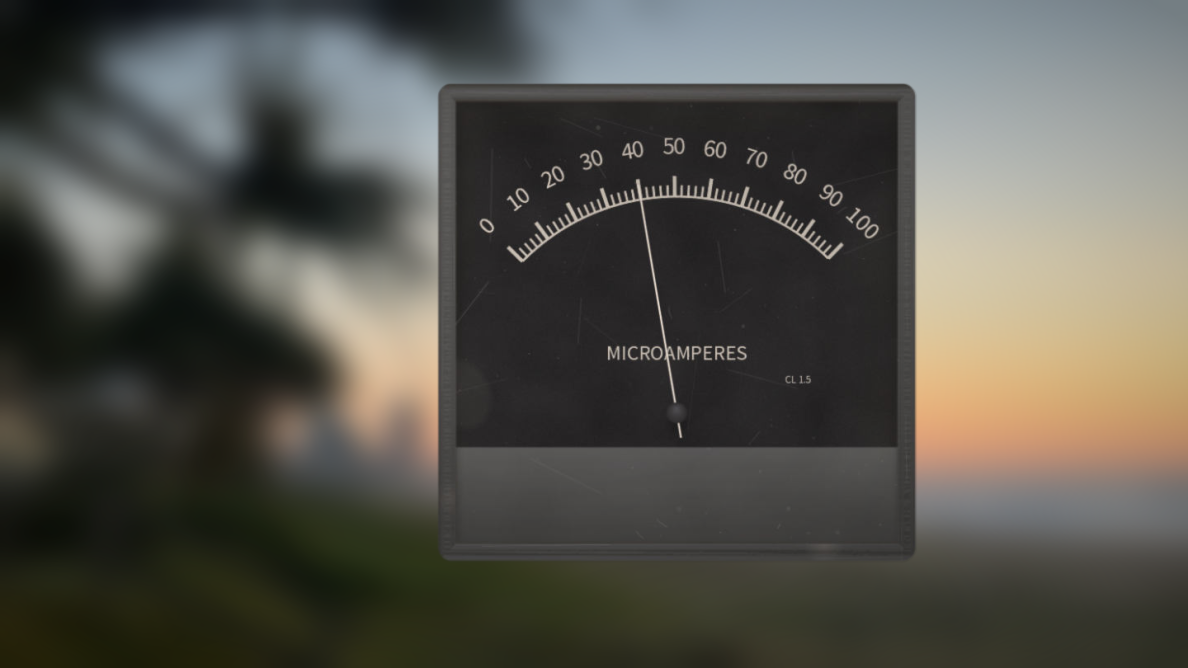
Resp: 40 µA
